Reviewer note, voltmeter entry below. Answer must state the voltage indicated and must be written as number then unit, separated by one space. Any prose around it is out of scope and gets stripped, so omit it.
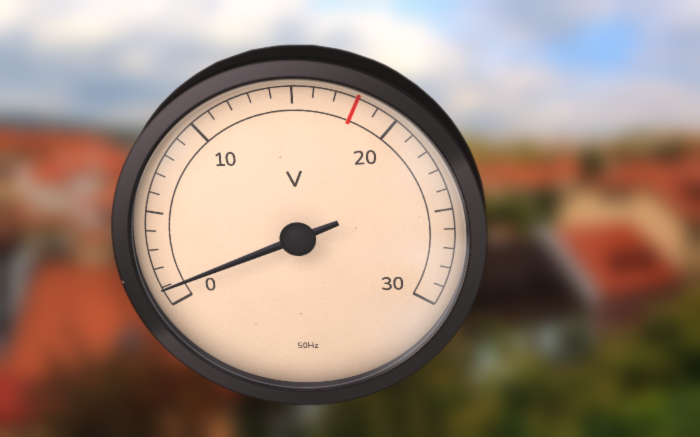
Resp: 1 V
